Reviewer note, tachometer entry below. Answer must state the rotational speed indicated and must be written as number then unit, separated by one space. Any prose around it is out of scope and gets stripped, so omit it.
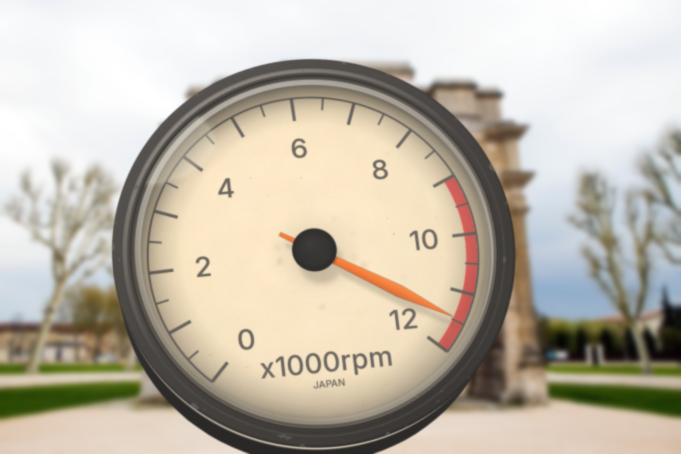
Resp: 11500 rpm
